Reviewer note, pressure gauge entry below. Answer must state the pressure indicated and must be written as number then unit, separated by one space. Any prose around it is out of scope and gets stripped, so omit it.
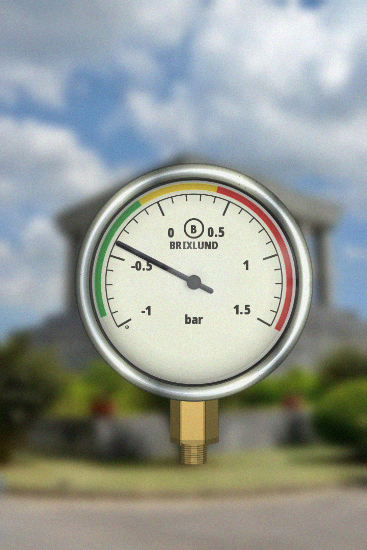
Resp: -0.4 bar
